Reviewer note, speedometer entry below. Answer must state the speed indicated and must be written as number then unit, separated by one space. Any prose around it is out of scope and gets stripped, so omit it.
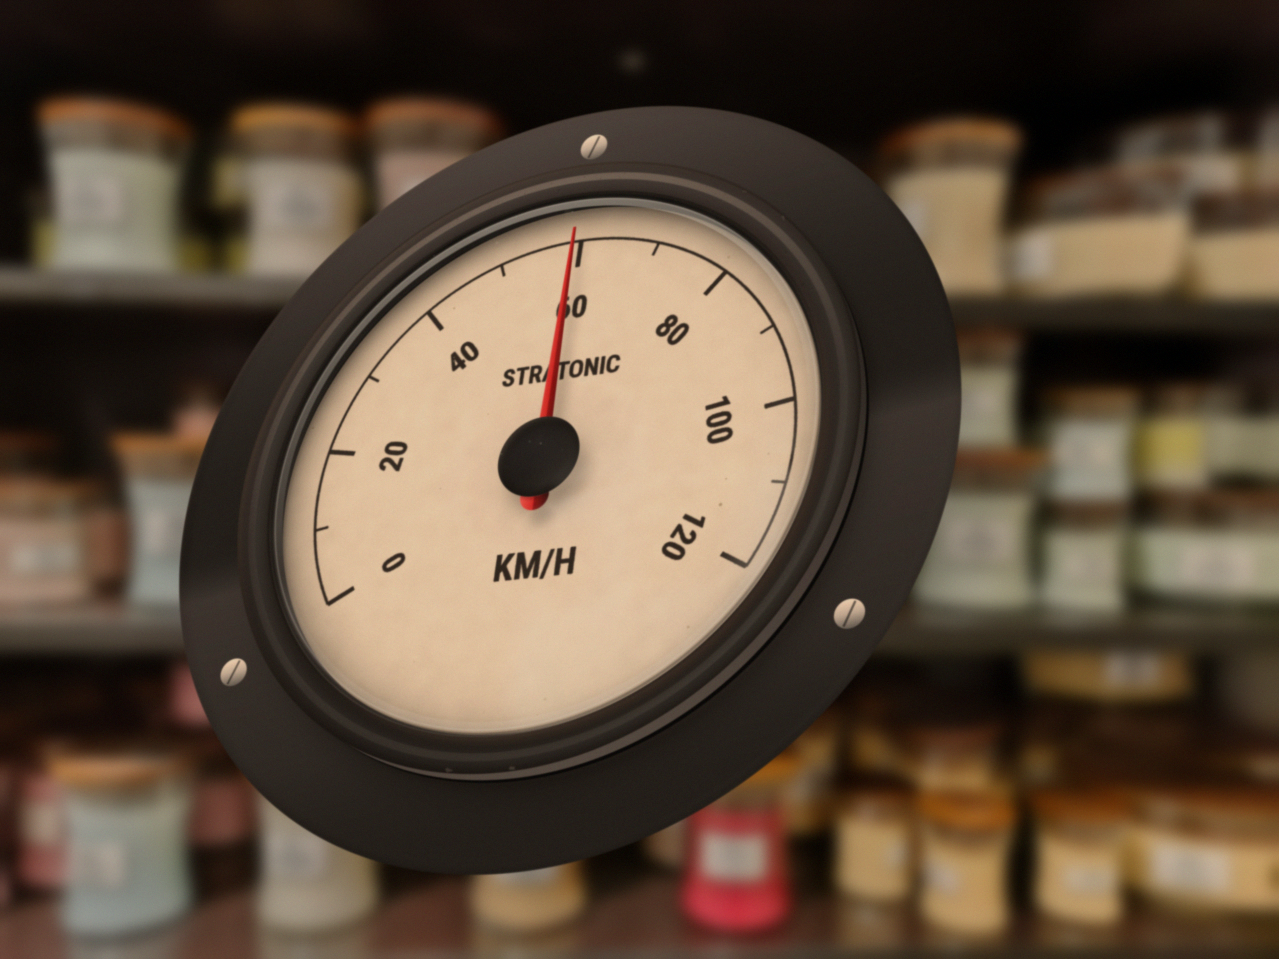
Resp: 60 km/h
